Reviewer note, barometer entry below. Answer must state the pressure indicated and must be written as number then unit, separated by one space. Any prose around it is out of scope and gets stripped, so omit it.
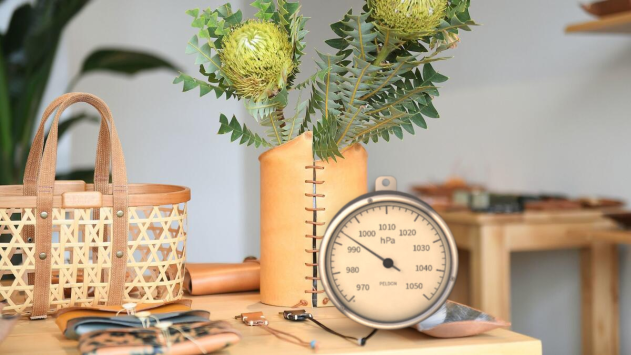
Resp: 994 hPa
